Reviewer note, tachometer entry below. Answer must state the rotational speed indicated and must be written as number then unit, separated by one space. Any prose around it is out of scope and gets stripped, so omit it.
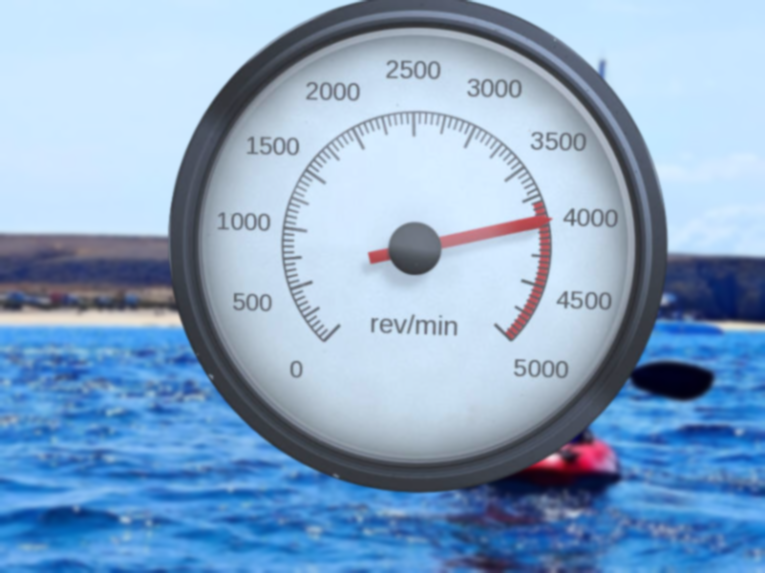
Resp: 3950 rpm
